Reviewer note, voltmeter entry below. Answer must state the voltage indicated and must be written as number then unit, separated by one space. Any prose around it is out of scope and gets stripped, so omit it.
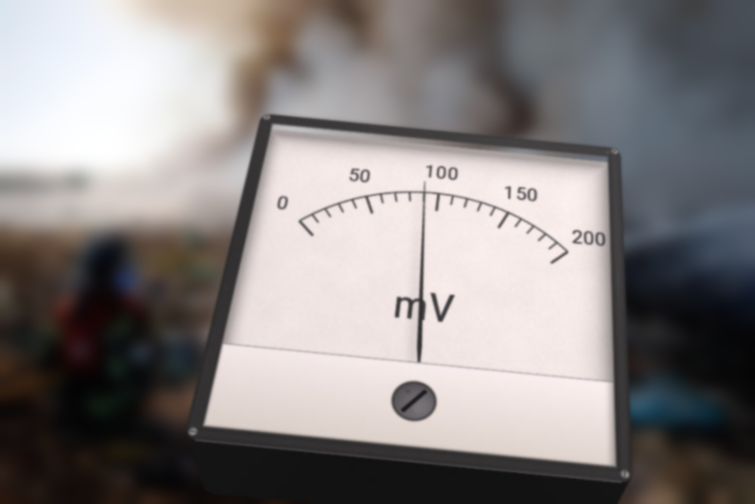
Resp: 90 mV
